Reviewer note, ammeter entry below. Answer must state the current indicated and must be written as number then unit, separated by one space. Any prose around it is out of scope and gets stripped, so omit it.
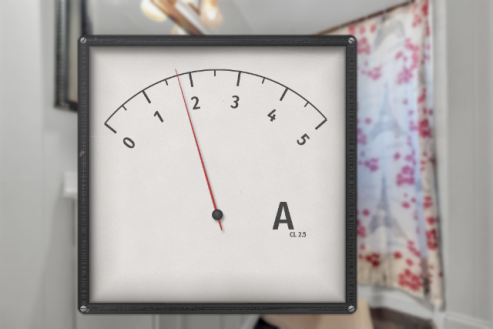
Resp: 1.75 A
